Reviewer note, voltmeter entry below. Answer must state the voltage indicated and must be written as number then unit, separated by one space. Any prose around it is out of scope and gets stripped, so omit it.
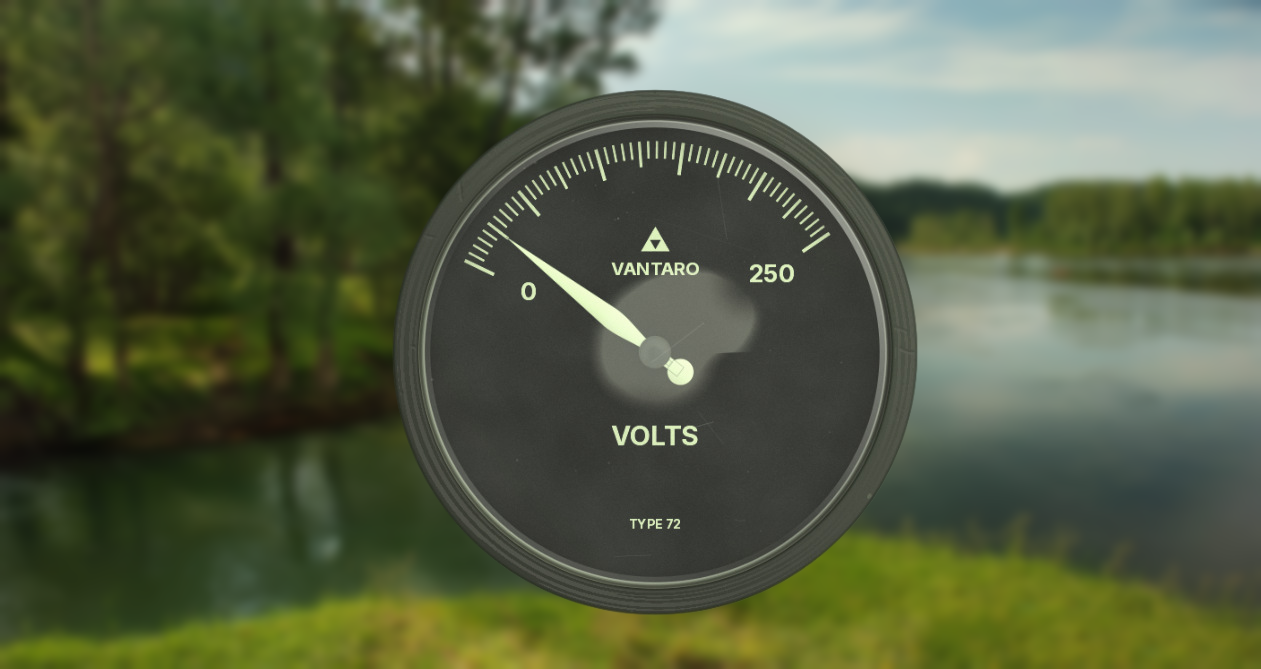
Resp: 25 V
